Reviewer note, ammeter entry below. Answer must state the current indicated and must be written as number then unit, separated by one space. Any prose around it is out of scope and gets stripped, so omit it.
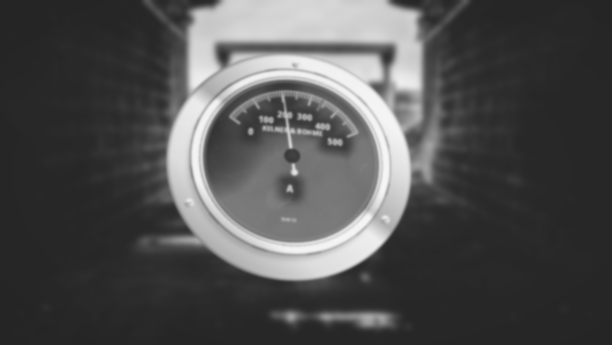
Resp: 200 A
